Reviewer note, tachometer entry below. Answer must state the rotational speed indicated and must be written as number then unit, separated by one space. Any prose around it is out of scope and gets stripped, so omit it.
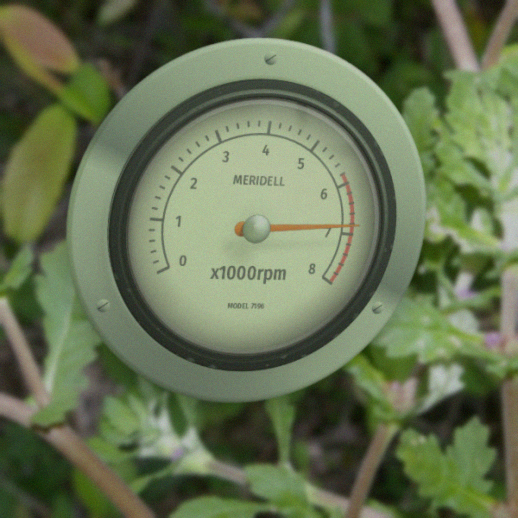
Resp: 6800 rpm
